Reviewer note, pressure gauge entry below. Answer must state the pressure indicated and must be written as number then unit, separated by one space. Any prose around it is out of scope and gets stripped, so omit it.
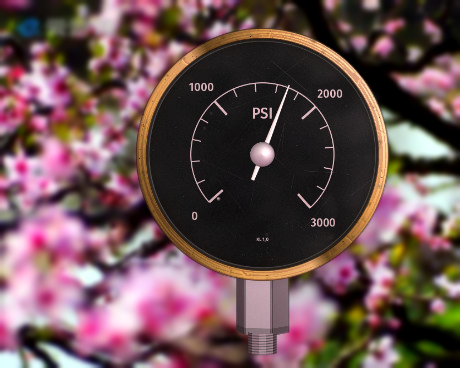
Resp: 1700 psi
